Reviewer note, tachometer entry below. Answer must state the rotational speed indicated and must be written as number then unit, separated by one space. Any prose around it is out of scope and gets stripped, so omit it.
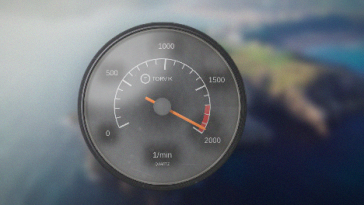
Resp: 1950 rpm
